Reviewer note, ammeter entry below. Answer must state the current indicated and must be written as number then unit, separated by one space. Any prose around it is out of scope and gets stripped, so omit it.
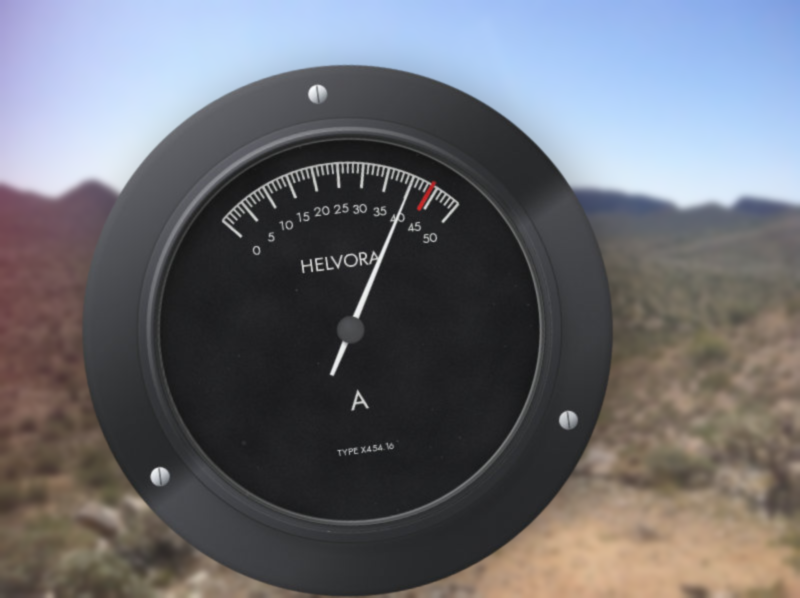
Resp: 40 A
